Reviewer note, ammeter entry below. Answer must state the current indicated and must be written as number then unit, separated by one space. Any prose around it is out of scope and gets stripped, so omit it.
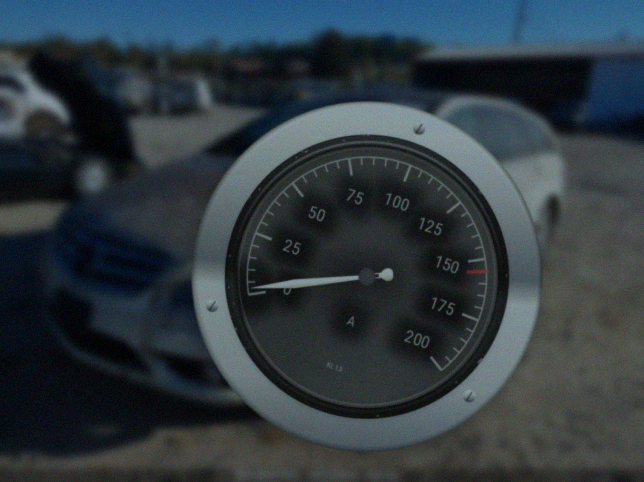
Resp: 2.5 A
